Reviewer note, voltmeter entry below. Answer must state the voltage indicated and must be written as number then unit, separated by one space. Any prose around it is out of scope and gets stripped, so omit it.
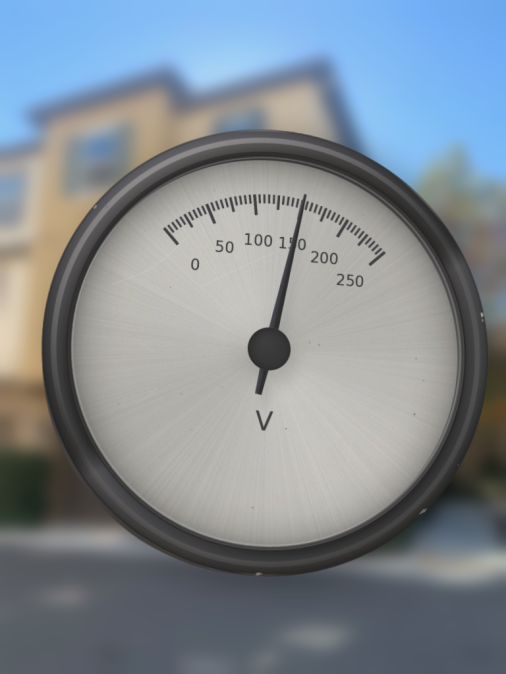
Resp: 150 V
